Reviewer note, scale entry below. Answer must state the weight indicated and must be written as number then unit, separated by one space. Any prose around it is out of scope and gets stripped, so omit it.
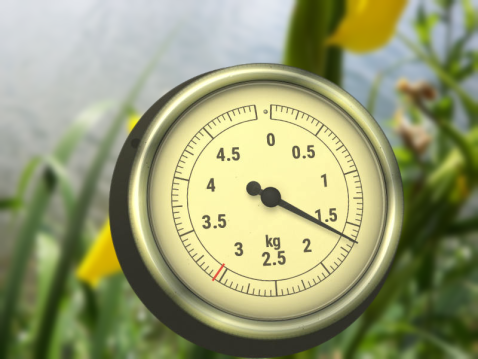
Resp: 1.65 kg
